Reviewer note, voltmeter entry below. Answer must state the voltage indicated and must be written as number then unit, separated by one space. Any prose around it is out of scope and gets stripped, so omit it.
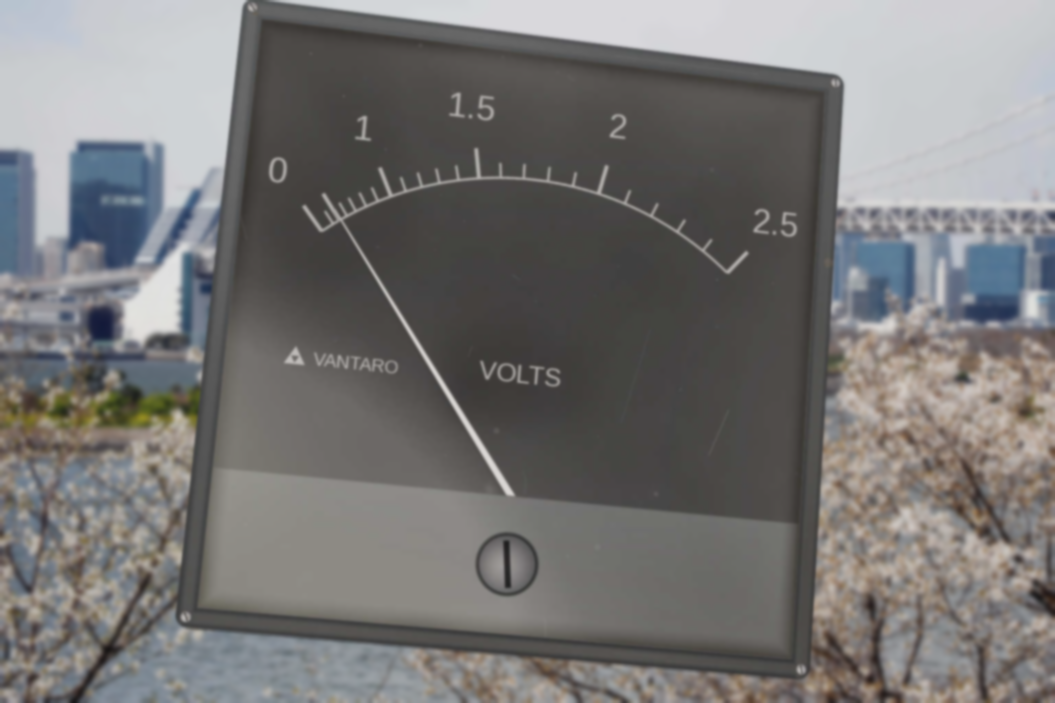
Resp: 0.5 V
